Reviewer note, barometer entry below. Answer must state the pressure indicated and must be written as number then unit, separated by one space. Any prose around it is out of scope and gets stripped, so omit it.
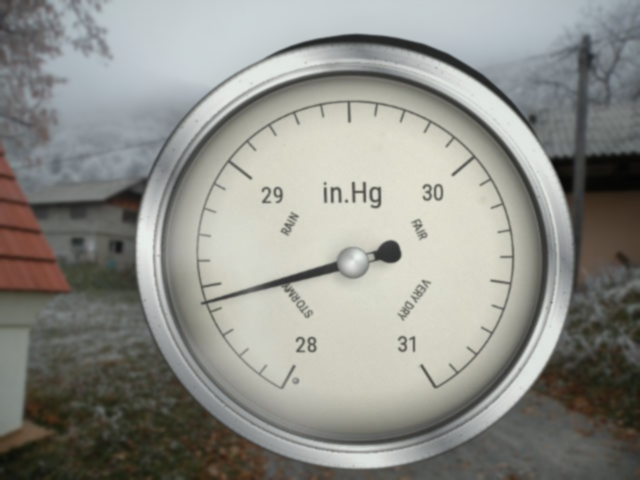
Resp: 28.45 inHg
